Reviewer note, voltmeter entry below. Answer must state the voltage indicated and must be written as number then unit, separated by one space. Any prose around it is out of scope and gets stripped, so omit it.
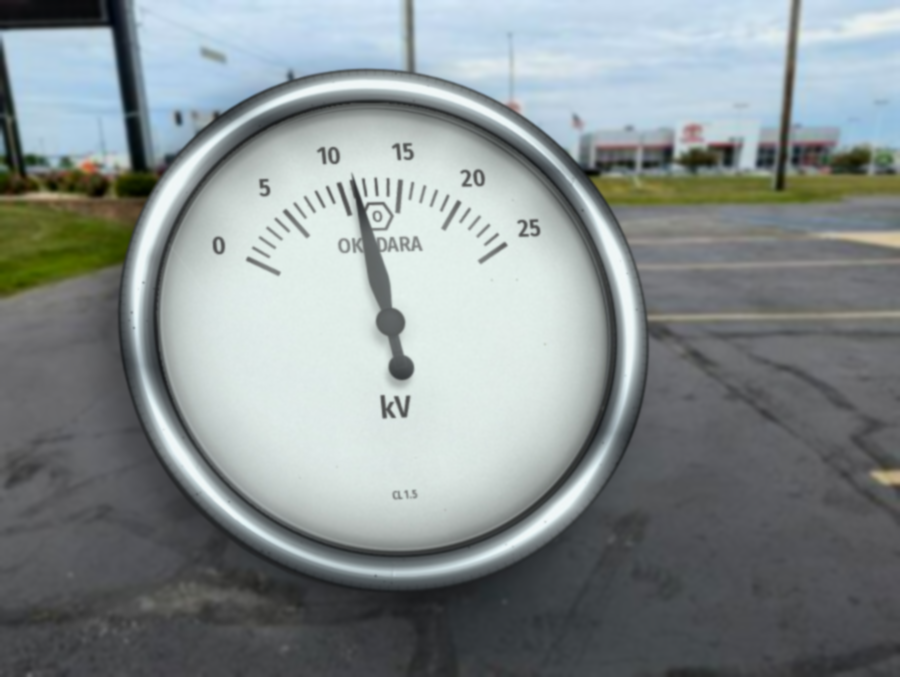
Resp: 11 kV
